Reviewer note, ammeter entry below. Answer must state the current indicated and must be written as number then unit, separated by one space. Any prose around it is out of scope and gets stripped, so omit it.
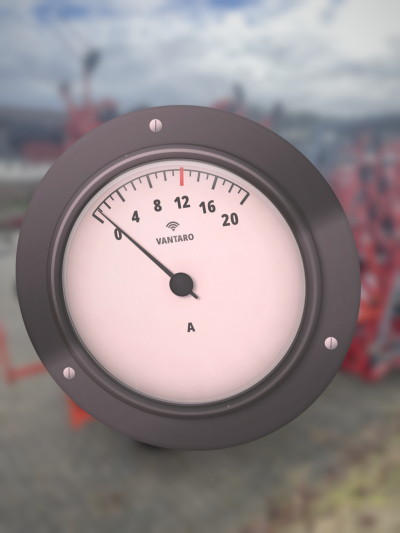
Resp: 1 A
